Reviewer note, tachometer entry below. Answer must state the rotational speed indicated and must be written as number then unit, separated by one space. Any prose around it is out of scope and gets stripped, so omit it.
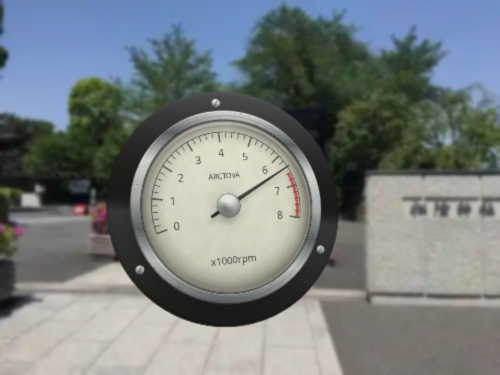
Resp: 6400 rpm
